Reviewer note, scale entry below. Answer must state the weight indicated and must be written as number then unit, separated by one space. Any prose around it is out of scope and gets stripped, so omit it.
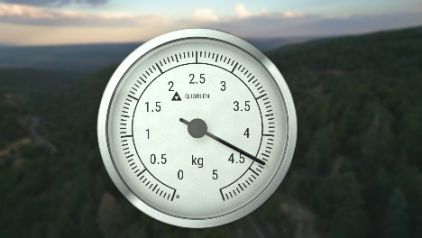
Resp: 4.35 kg
